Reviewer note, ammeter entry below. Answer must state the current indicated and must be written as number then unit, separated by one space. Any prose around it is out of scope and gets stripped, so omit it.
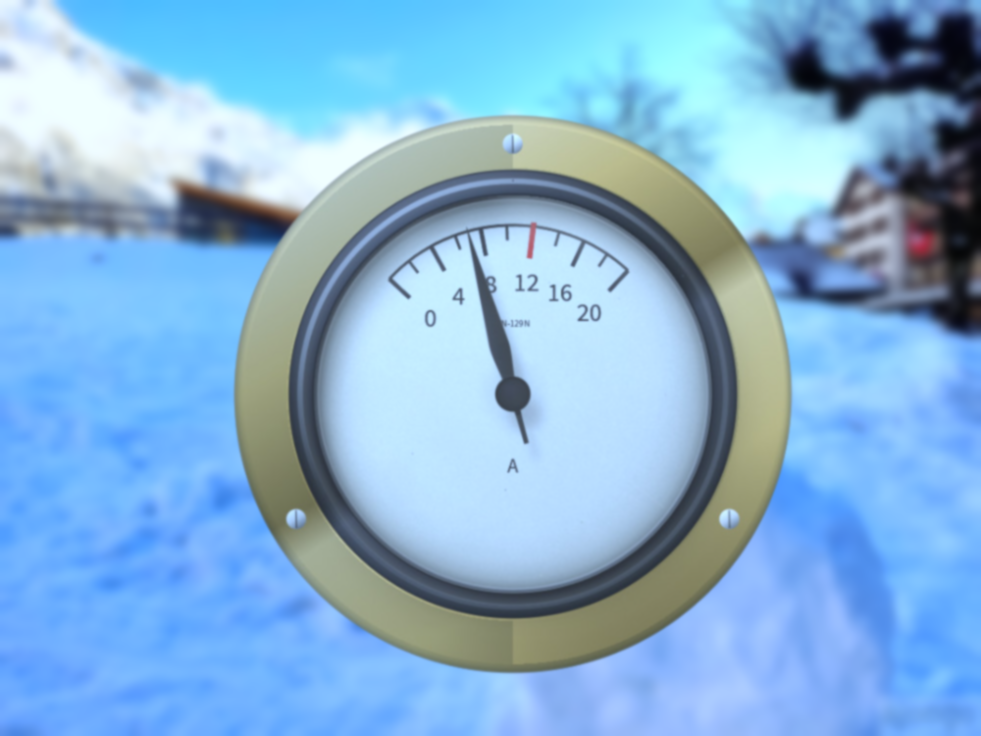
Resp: 7 A
